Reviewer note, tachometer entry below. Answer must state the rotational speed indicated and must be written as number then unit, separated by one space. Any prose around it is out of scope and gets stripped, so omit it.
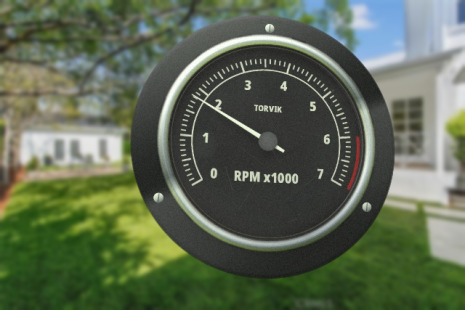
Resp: 1800 rpm
